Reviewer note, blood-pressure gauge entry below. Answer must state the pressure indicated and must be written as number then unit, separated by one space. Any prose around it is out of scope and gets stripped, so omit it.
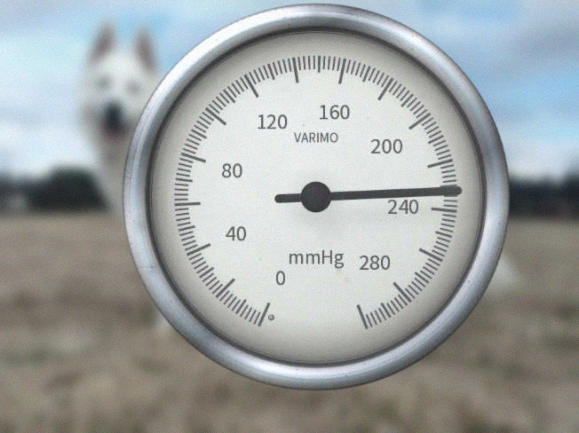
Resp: 232 mmHg
